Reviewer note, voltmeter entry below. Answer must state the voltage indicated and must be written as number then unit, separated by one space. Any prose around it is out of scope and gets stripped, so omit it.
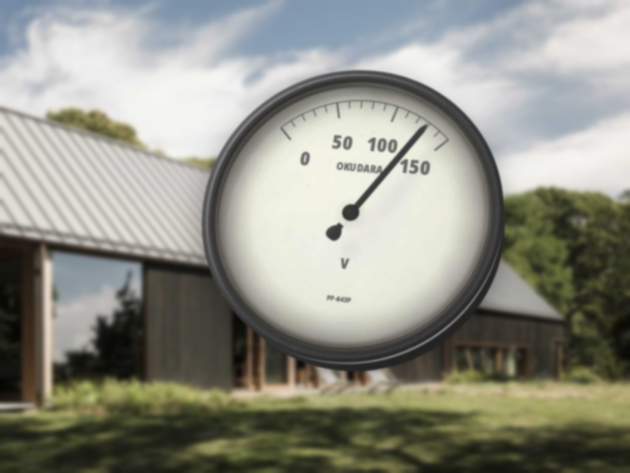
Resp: 130 V
